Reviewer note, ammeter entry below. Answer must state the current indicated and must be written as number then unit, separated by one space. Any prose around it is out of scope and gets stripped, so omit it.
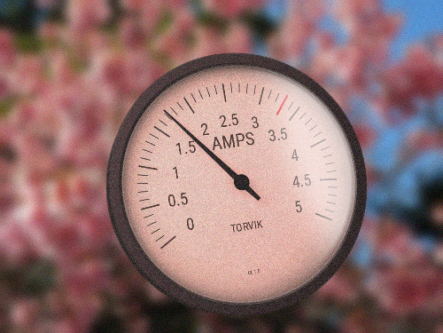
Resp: 1.7 A
